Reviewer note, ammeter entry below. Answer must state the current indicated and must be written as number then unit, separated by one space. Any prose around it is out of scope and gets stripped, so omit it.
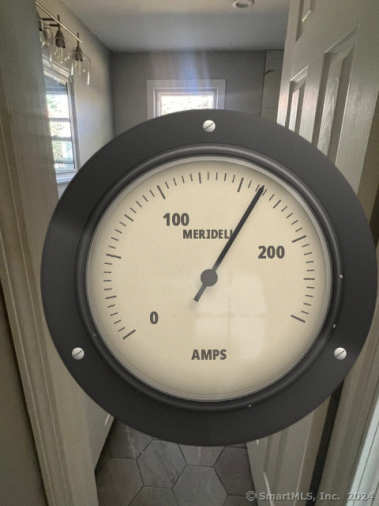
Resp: 162.5 A
